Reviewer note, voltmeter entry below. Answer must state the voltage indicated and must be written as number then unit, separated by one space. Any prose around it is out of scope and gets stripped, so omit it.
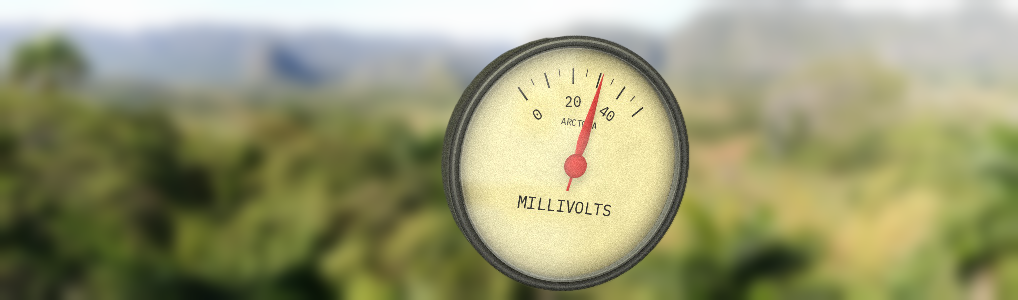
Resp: 30 mV
